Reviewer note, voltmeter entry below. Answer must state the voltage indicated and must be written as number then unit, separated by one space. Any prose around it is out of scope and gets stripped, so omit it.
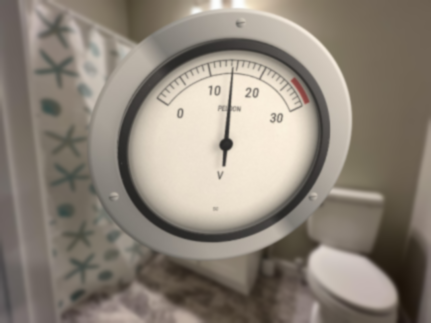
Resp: 14 V
